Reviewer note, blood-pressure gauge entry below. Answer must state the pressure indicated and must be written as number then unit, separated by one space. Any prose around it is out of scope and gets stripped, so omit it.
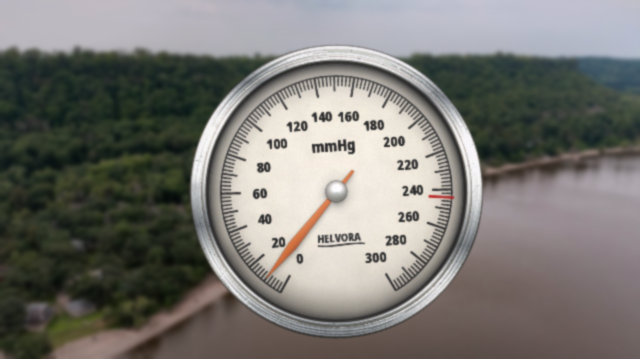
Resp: 10 mmHg
